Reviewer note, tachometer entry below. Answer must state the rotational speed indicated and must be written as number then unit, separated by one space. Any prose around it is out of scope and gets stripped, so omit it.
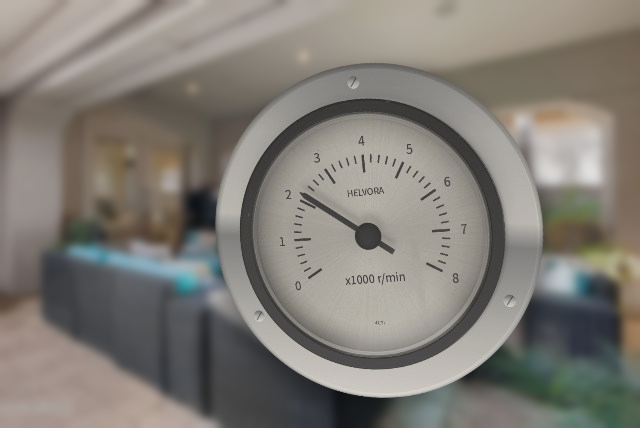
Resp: 2200 rpm
